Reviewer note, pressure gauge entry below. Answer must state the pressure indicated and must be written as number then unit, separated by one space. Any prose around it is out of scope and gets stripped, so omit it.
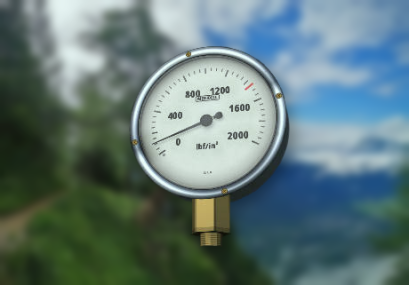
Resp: 100 psi
